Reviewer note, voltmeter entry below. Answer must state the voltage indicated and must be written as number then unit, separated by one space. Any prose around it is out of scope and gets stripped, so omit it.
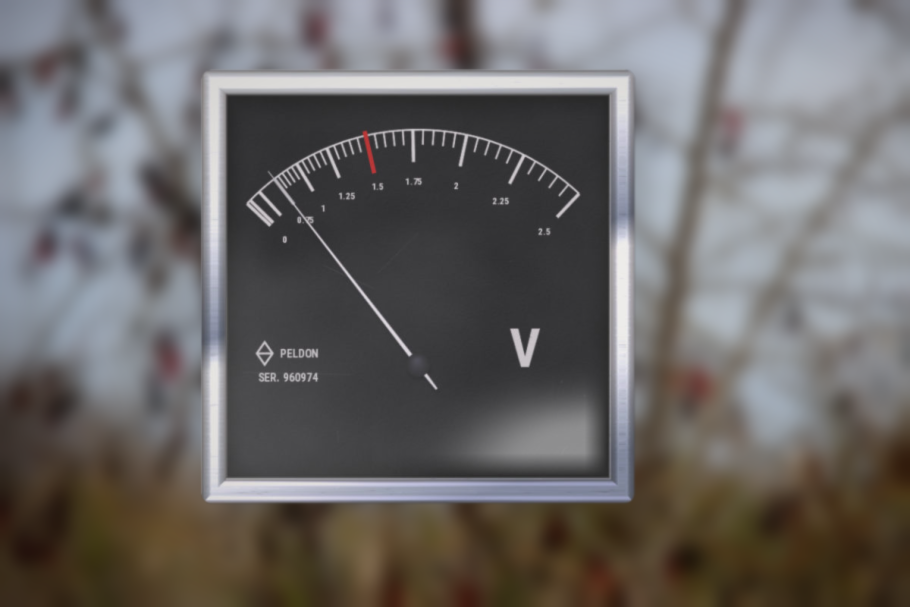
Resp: 0.75 V
